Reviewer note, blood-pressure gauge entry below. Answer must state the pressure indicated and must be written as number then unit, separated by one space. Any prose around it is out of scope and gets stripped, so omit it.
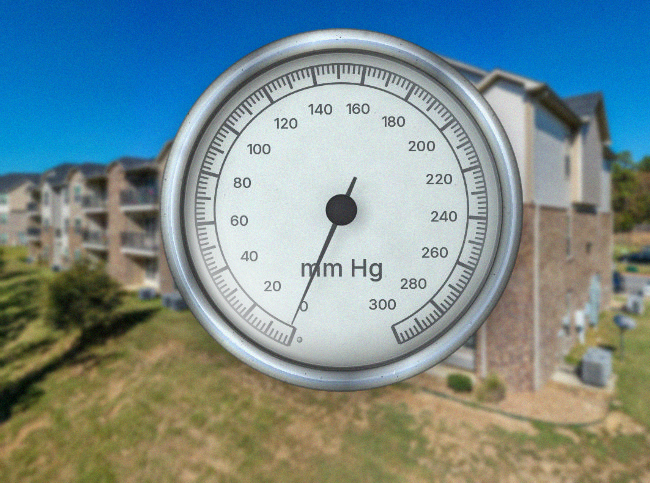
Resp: 2 mmHg
